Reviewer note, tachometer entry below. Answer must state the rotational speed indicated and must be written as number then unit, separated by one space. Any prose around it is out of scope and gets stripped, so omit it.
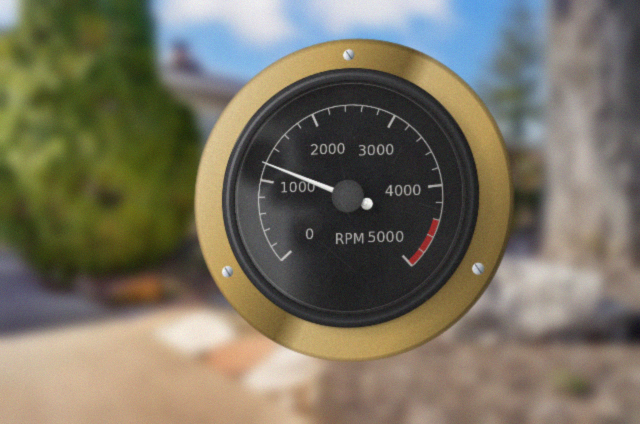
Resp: 1200 rpm
